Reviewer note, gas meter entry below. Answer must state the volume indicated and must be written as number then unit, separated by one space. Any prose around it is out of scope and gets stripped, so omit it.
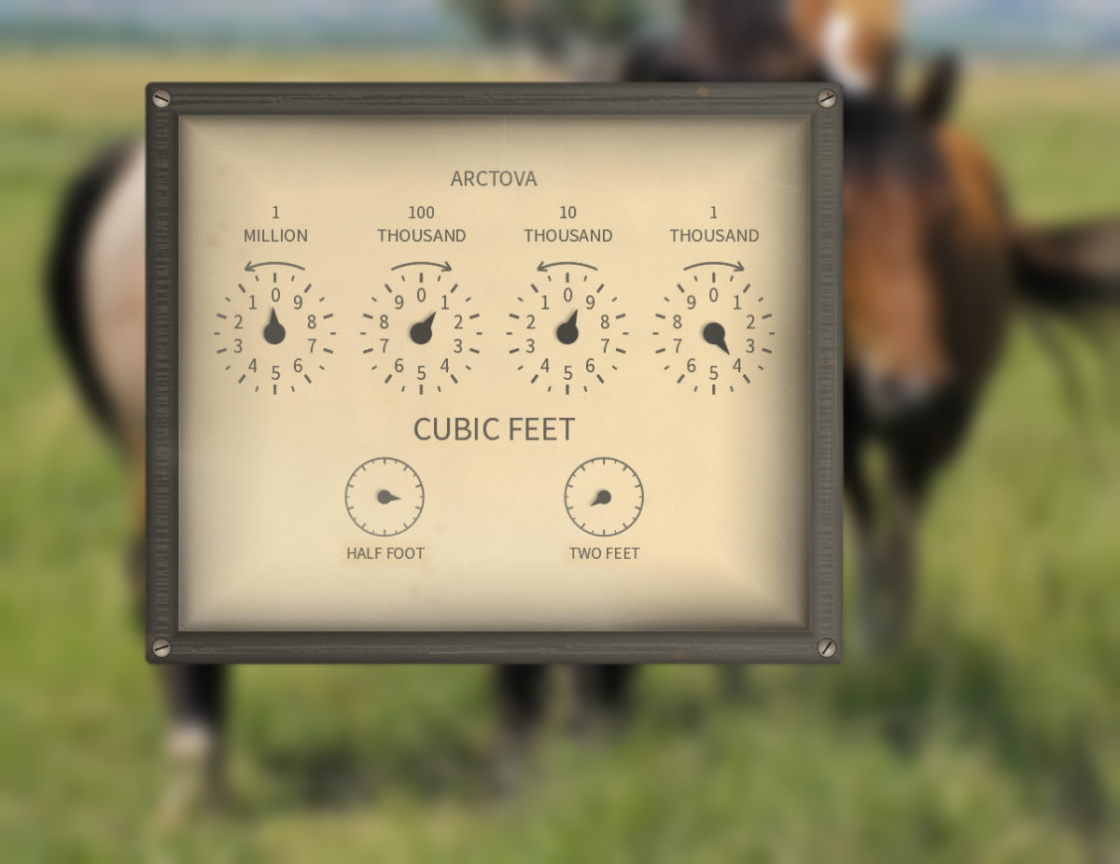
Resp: 9400 ft³
